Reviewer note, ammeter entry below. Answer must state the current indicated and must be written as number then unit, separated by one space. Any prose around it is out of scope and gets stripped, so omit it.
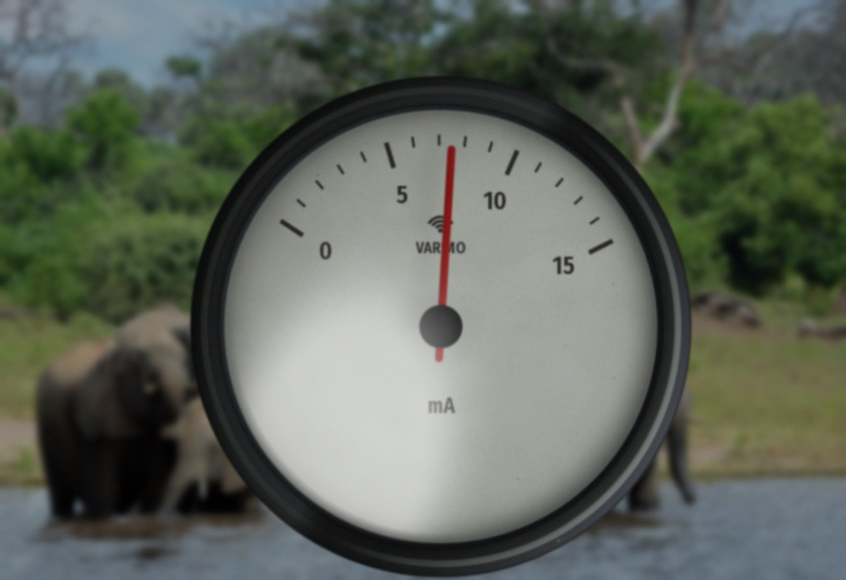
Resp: 7.5 mA
